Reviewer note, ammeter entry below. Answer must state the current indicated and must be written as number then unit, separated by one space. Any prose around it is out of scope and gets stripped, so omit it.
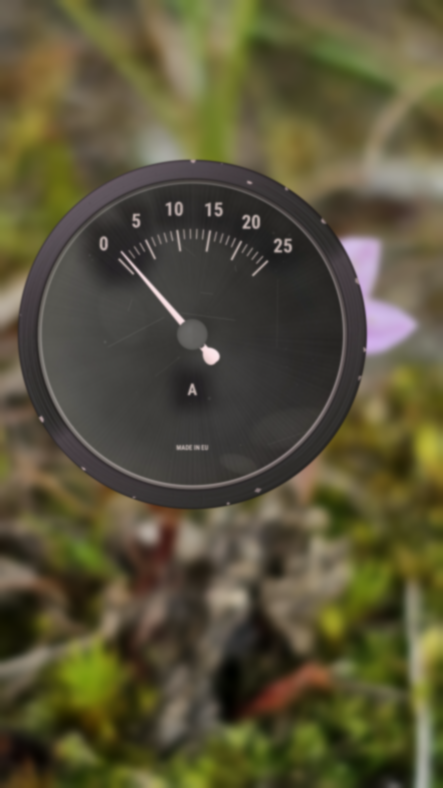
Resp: 1 A
